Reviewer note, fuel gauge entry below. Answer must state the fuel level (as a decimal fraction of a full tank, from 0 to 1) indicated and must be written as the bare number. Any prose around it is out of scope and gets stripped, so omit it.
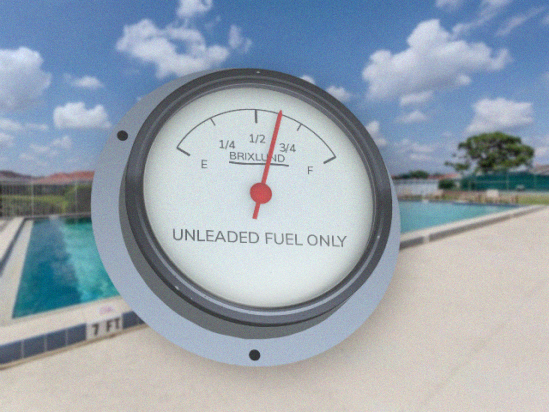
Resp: 0.625
